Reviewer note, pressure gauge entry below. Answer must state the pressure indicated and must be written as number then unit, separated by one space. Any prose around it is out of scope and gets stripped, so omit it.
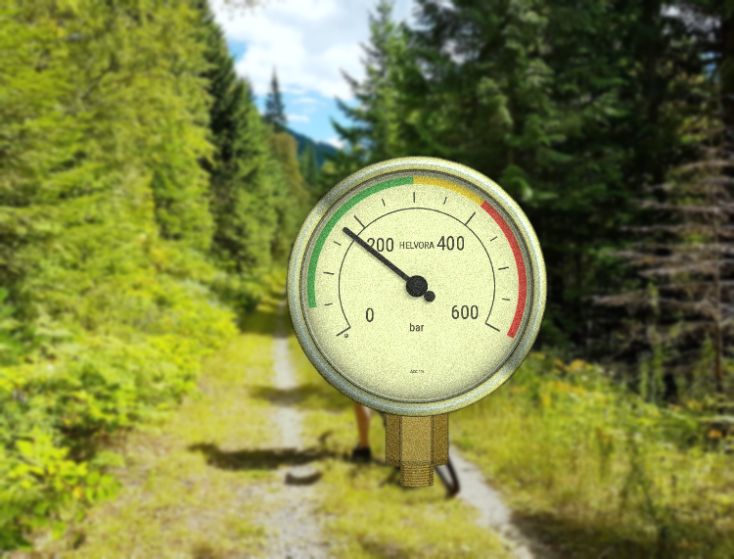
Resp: 175 bar
